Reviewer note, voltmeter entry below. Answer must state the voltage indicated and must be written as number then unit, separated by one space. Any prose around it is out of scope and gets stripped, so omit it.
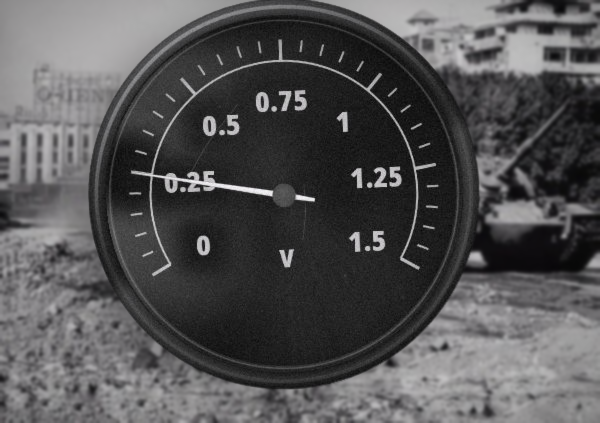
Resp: 0.25 V
